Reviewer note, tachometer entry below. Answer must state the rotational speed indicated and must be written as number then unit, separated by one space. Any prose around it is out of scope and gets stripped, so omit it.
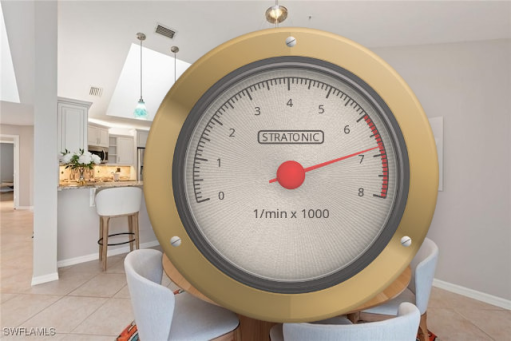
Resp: 6800 rpm
